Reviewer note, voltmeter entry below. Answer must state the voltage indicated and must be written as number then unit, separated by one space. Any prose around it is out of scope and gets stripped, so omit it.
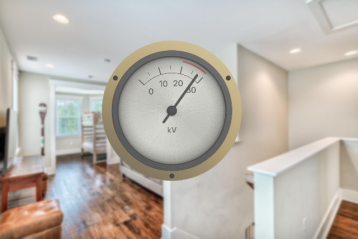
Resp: 27.5 kV
